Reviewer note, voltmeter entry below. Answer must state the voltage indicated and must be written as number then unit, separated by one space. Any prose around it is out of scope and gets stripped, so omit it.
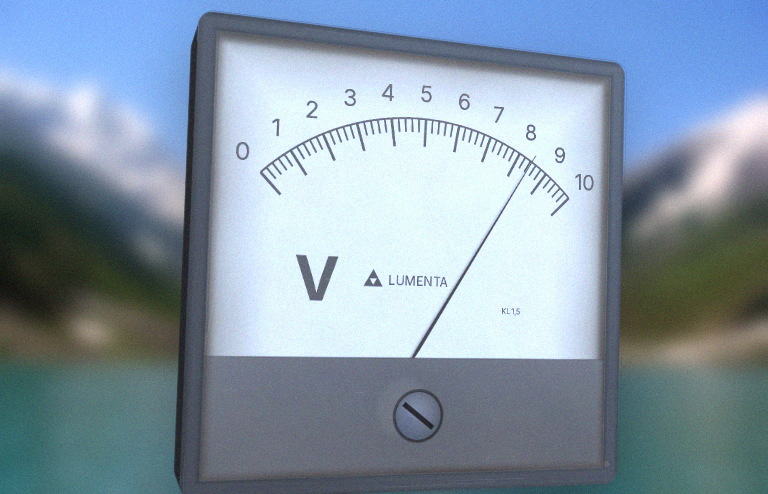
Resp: 8.4 V
